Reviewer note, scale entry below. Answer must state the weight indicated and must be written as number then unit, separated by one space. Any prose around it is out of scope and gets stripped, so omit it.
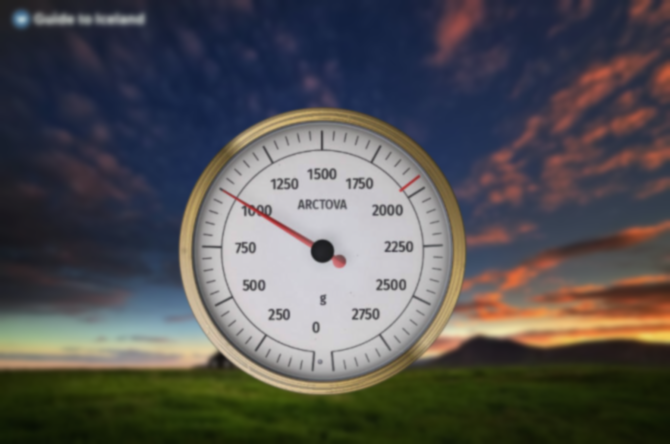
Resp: 1000 g
